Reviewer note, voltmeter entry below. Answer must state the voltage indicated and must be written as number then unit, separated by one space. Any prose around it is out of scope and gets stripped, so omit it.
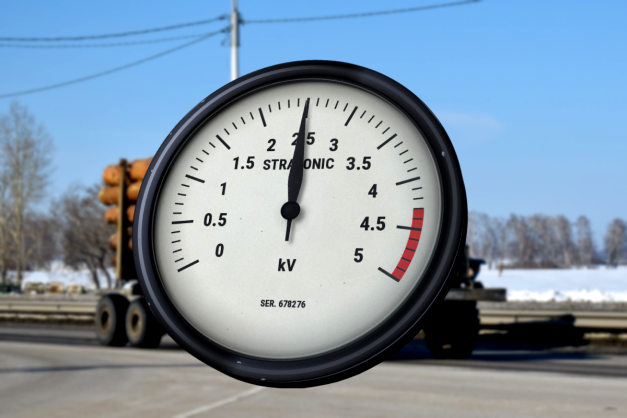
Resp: 2.5 kV
